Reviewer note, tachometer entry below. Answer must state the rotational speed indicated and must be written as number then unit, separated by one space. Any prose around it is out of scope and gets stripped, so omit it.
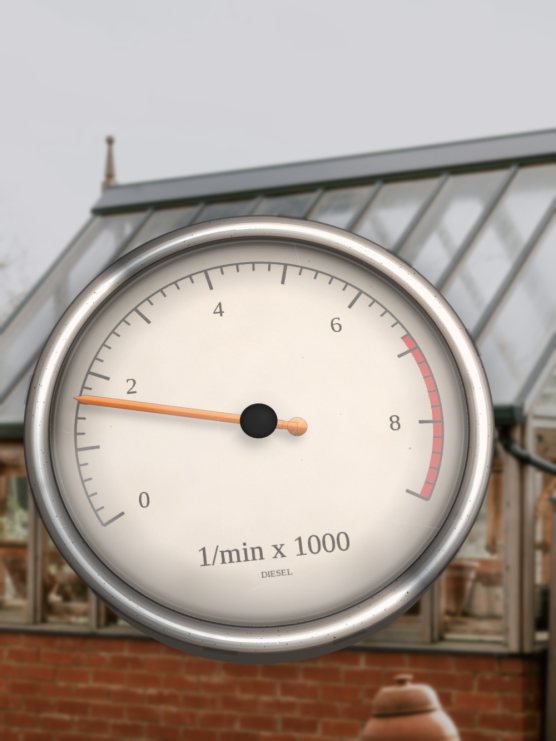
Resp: 1600 rpm
